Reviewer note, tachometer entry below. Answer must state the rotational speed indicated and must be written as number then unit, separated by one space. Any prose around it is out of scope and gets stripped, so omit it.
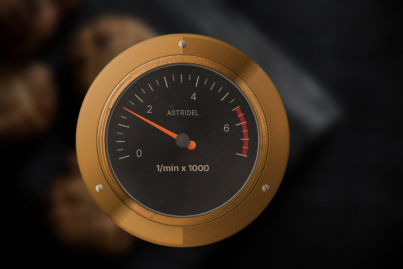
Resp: 1500 rpm
